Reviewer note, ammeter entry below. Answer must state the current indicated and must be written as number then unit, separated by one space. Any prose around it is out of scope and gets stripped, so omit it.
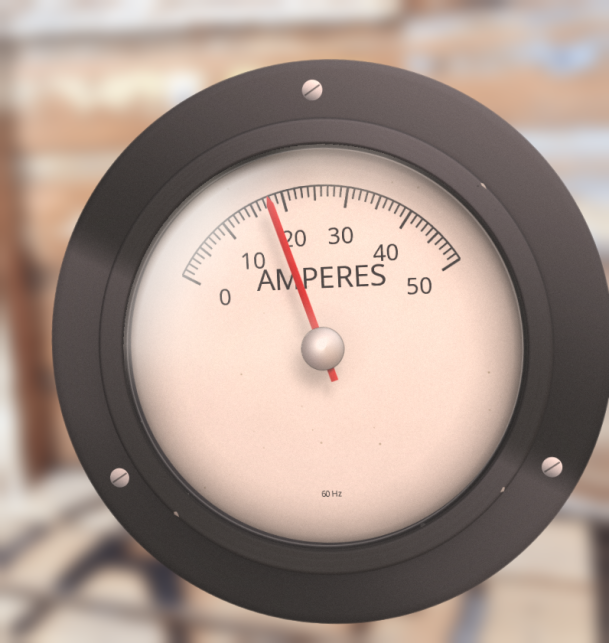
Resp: 18 A
